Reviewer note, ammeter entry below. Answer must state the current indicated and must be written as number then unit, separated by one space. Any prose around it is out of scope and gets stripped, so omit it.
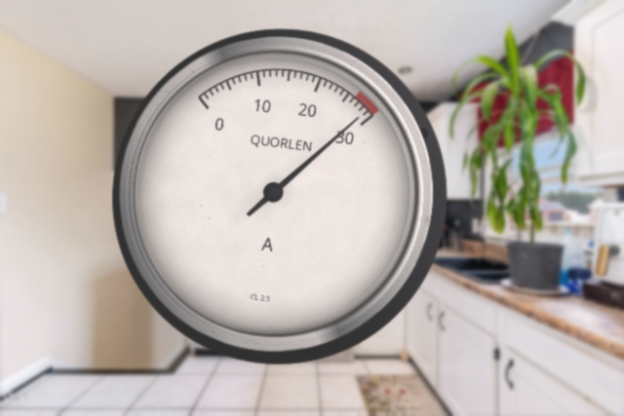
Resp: 29 A
